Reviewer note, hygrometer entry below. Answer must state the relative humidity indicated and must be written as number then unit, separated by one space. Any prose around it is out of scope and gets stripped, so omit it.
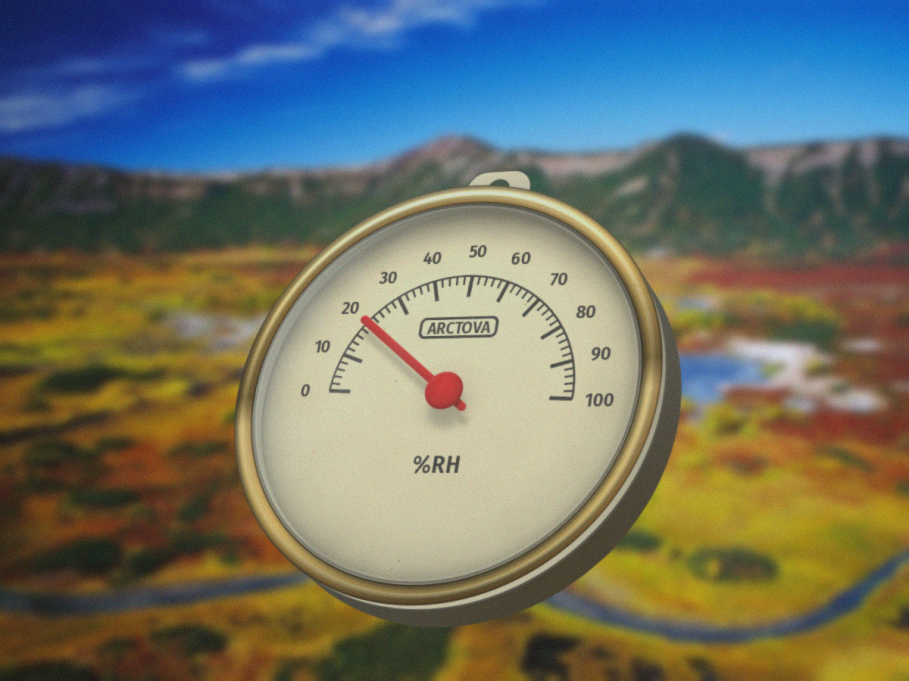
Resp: 20 %
